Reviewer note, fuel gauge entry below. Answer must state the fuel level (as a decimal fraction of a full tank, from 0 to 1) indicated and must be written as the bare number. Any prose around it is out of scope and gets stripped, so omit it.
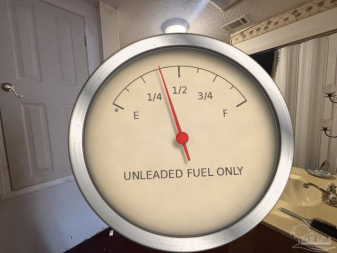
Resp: 0.375
